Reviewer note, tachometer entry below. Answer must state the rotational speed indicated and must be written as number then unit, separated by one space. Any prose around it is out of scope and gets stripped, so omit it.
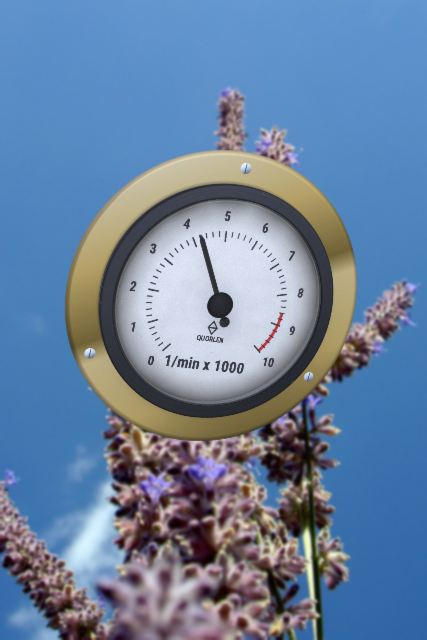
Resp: 4200 rpm
